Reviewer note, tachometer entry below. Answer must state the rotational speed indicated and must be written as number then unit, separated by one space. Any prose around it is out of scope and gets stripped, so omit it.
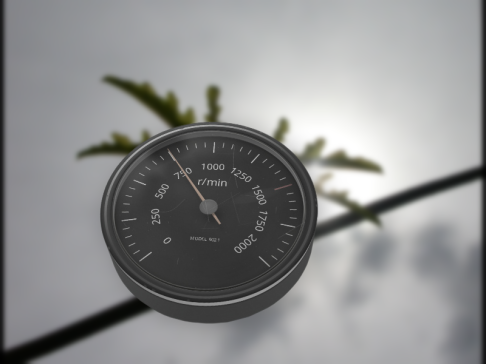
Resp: 750 rpm
